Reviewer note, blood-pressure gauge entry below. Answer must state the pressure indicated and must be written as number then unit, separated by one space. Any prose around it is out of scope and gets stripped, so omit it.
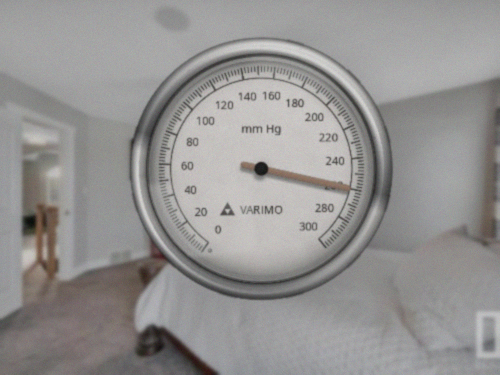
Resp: 260 mmHg
